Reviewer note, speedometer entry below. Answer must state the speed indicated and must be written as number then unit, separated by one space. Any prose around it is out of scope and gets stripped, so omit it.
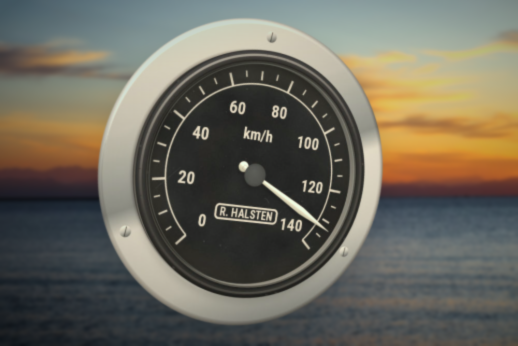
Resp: 132.5 km/h
